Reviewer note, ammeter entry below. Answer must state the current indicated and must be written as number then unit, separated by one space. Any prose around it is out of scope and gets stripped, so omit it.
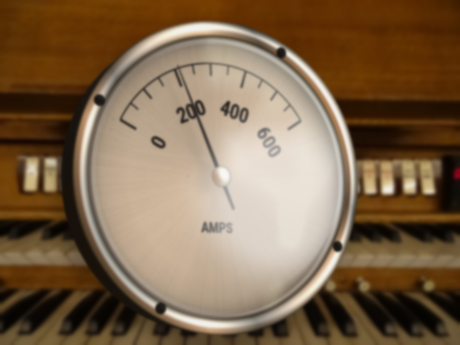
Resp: 200 A
